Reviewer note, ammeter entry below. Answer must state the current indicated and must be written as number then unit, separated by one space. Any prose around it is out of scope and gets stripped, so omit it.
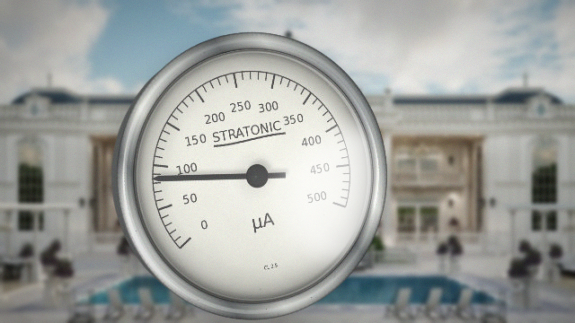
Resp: 85 µA
